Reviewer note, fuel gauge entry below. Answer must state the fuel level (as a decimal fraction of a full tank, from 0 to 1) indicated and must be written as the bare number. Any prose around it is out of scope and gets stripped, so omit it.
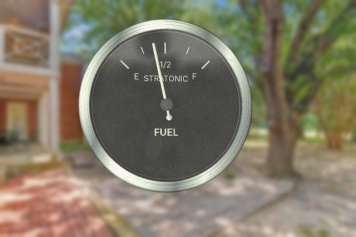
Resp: 0.375
